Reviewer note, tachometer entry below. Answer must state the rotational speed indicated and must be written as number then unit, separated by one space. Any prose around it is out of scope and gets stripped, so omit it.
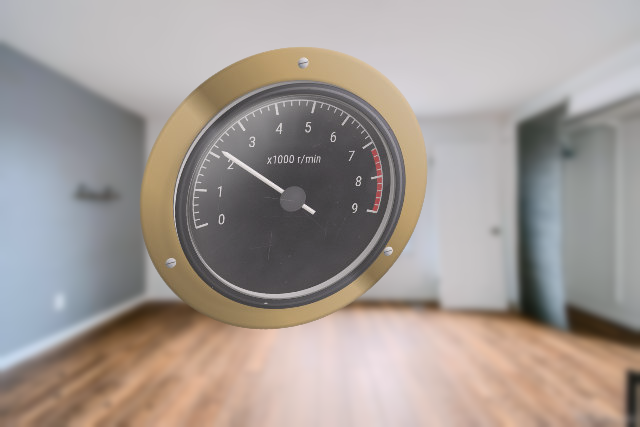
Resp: 2200 rpm
